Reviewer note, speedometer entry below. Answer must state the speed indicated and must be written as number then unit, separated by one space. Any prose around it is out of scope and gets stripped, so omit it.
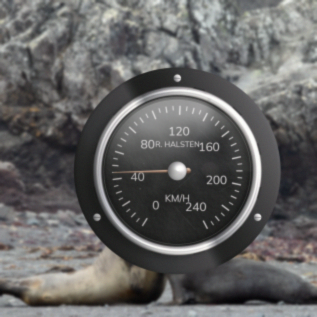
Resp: 45 km/h
